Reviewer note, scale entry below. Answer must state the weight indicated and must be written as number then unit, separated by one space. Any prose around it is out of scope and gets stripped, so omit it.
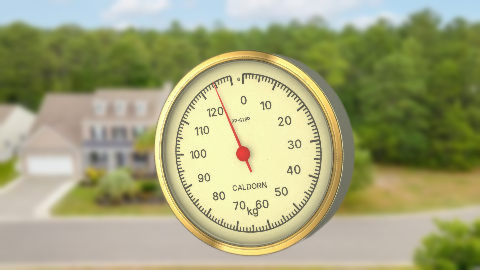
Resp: 125 kg
